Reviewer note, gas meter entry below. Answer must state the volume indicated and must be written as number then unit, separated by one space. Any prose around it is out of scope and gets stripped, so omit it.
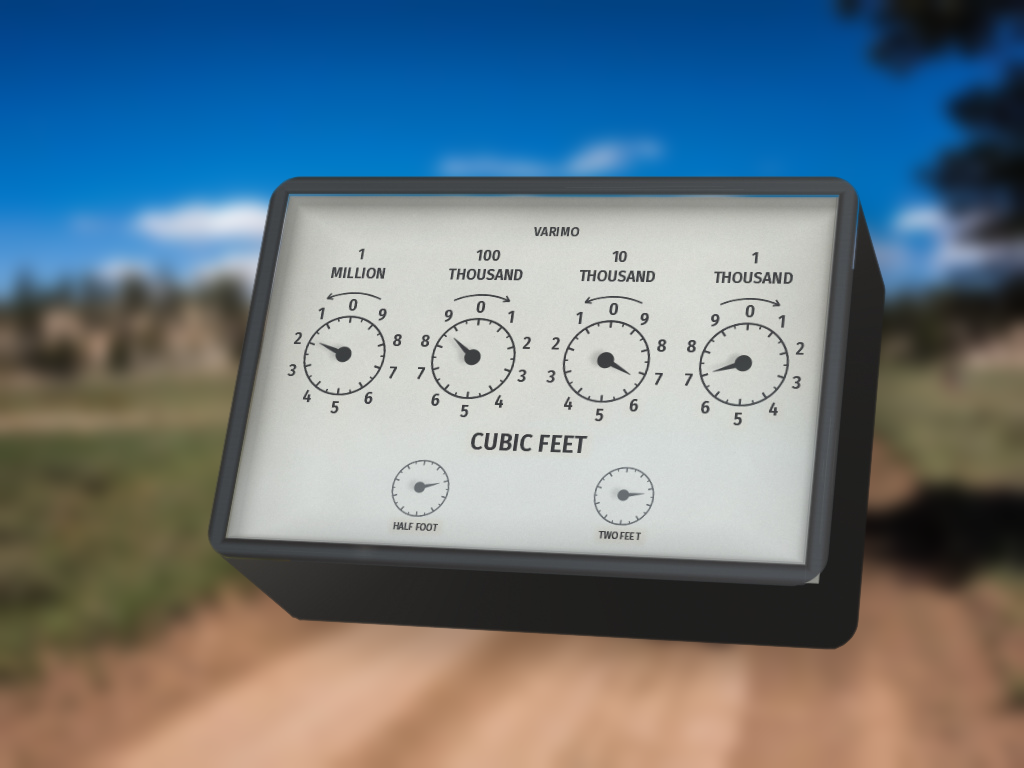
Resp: 186700 ft³
